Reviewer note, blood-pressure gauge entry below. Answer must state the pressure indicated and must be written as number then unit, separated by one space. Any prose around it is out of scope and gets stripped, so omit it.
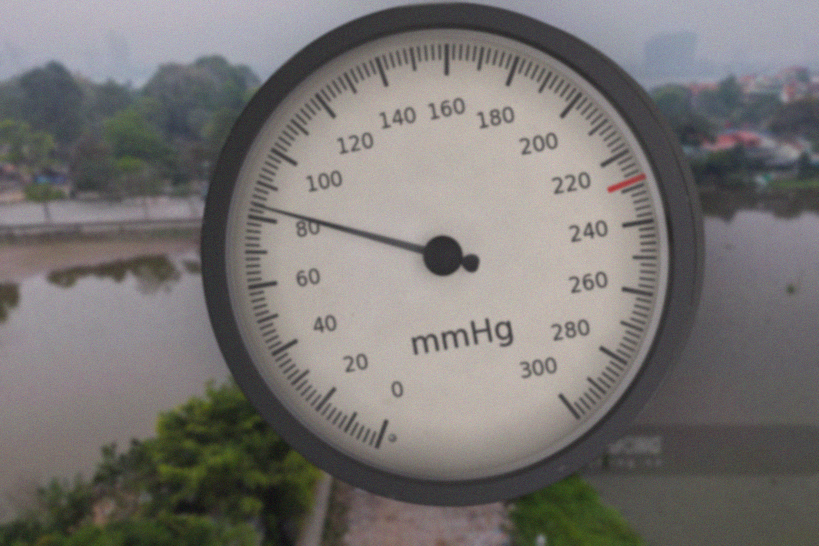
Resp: 84 mmHg
